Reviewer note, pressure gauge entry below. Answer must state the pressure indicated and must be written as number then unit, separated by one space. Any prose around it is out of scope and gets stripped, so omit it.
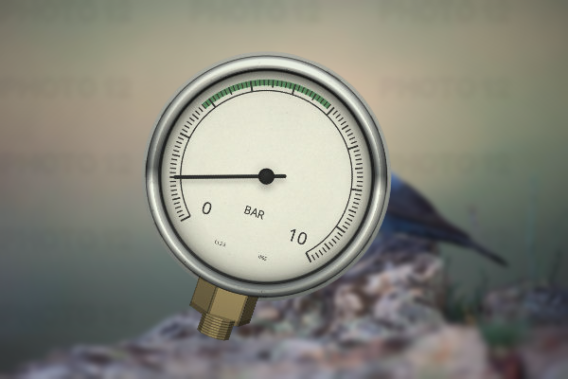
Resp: 1 bar
